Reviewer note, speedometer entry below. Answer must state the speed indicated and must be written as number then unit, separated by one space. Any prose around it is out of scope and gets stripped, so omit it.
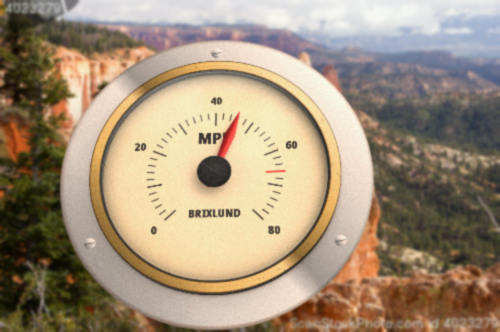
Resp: 46 mph
